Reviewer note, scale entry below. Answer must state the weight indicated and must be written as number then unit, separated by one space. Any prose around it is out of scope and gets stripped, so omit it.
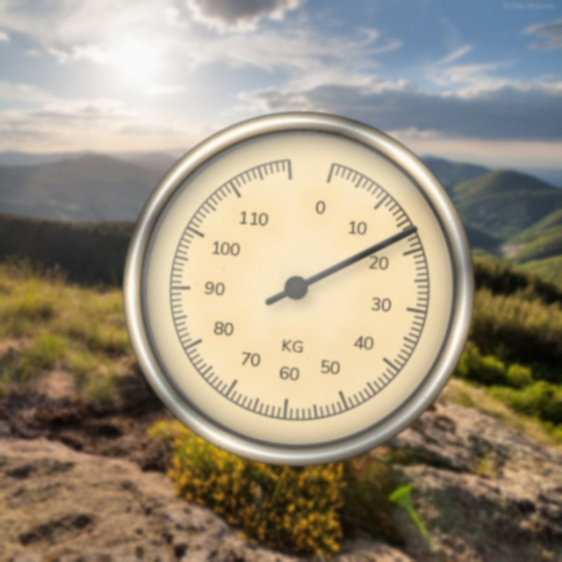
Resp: 17 kg
